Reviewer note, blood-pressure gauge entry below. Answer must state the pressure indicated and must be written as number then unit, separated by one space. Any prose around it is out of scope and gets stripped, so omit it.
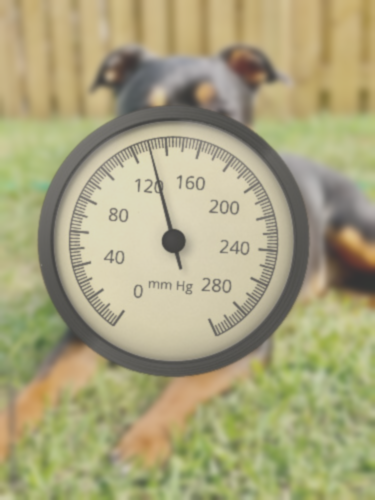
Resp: 130 mmHg
